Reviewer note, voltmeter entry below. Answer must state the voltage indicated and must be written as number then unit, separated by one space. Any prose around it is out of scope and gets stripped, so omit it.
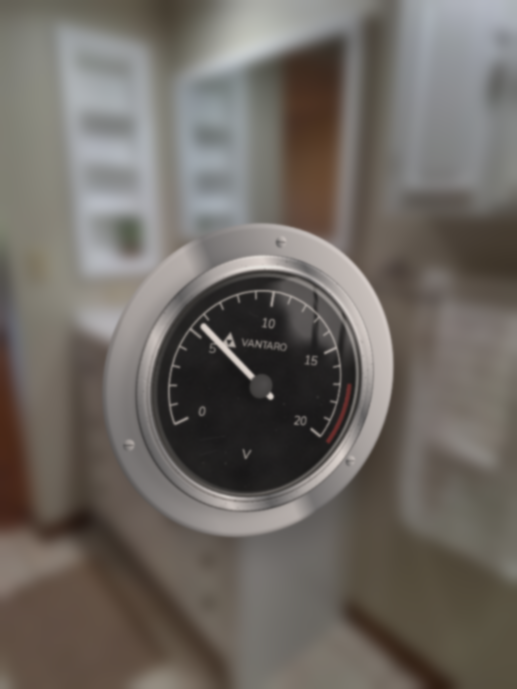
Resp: 5.5 V
